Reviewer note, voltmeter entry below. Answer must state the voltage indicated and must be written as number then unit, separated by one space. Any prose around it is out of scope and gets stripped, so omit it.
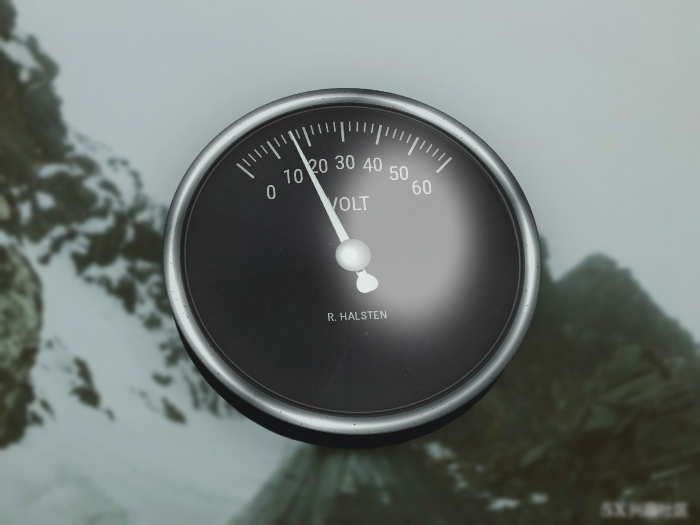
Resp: 16 V
